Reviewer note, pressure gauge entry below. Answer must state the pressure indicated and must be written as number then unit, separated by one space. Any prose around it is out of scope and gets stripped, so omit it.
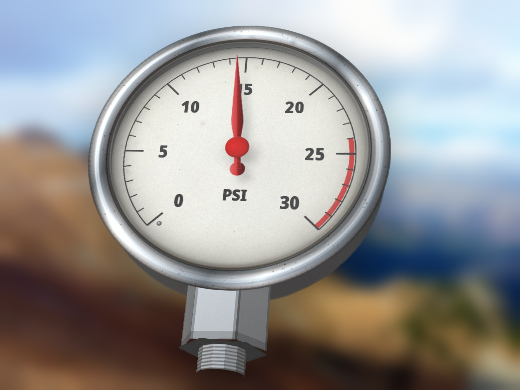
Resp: 14.5 psi
